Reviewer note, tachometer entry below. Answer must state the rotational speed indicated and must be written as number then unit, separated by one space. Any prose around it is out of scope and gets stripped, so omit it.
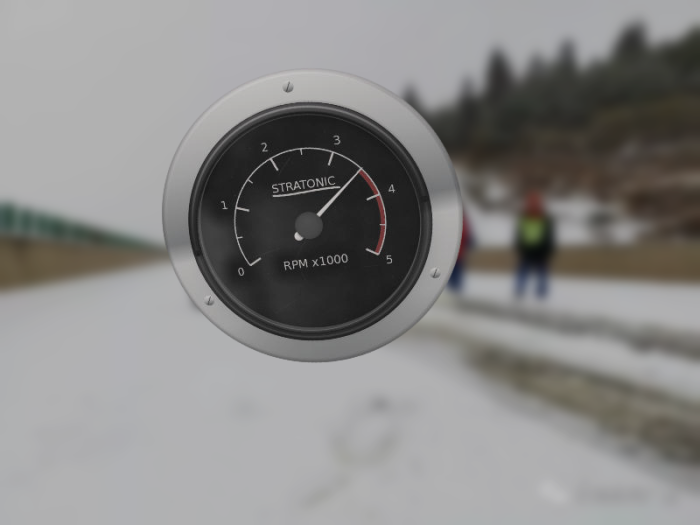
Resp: 3500 rpm
